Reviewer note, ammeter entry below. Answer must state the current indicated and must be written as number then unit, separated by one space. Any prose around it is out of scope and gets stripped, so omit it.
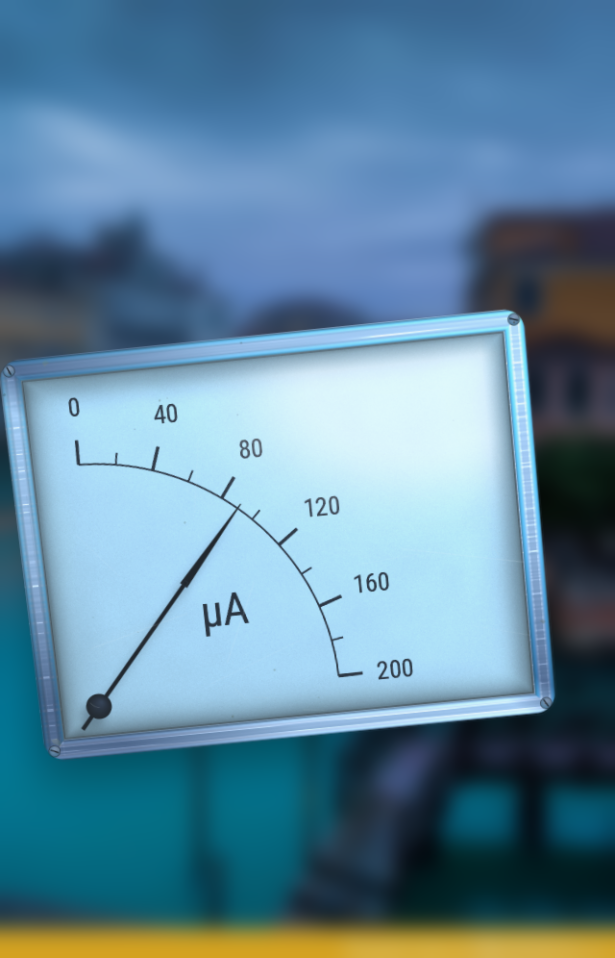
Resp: 90 µA
